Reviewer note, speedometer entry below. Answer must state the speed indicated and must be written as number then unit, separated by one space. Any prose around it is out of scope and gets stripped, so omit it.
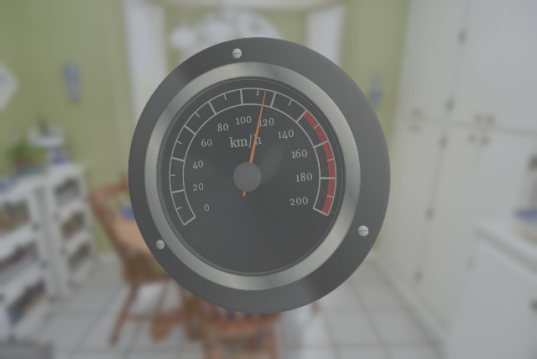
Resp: 115 km/h
